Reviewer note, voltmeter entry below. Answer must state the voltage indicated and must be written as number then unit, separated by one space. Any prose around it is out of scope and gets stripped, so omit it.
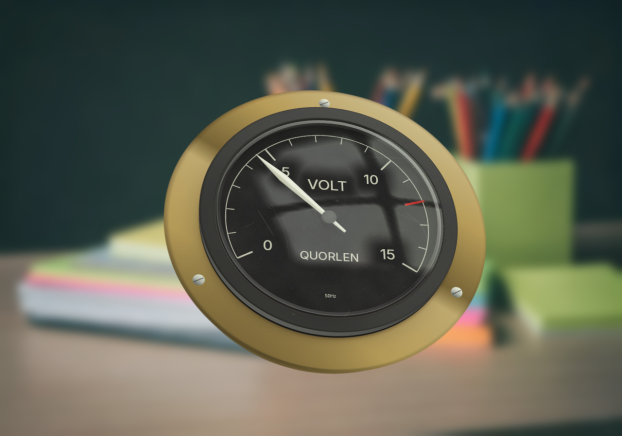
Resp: 4.5 V
